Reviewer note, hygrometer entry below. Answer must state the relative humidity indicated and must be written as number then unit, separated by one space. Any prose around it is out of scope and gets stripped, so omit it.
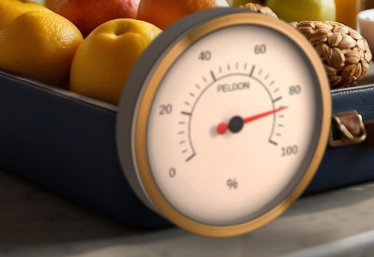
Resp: 84 %
